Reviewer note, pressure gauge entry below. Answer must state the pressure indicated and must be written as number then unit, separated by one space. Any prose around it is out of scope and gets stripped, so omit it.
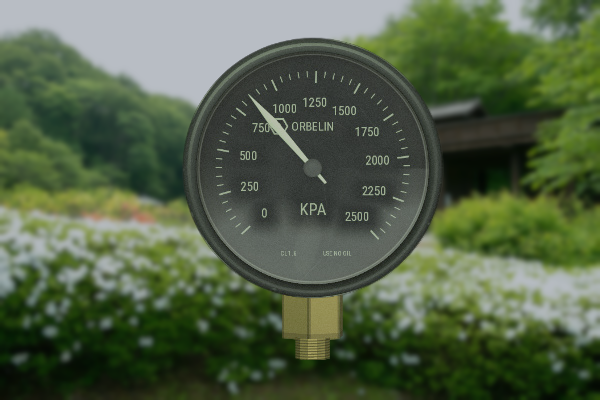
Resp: 850 kPa
